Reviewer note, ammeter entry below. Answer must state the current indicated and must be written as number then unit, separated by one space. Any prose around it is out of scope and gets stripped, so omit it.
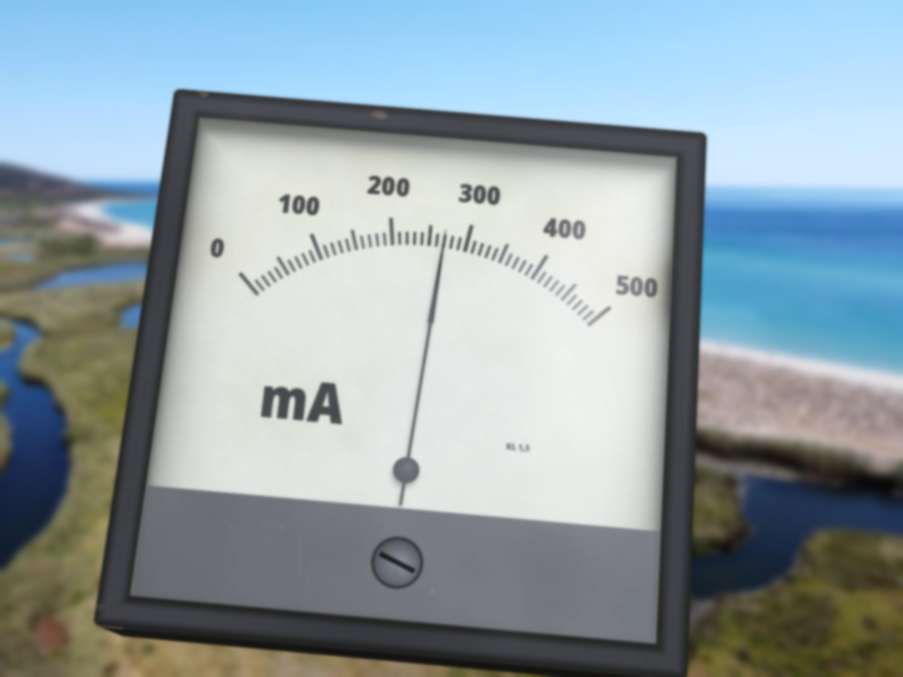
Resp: 270 mA
